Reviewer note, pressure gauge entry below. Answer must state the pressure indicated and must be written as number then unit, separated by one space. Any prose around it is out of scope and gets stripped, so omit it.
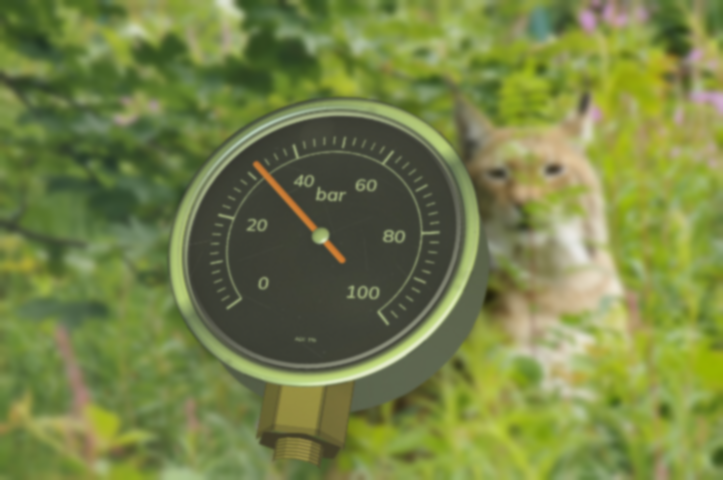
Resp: 32 bar
